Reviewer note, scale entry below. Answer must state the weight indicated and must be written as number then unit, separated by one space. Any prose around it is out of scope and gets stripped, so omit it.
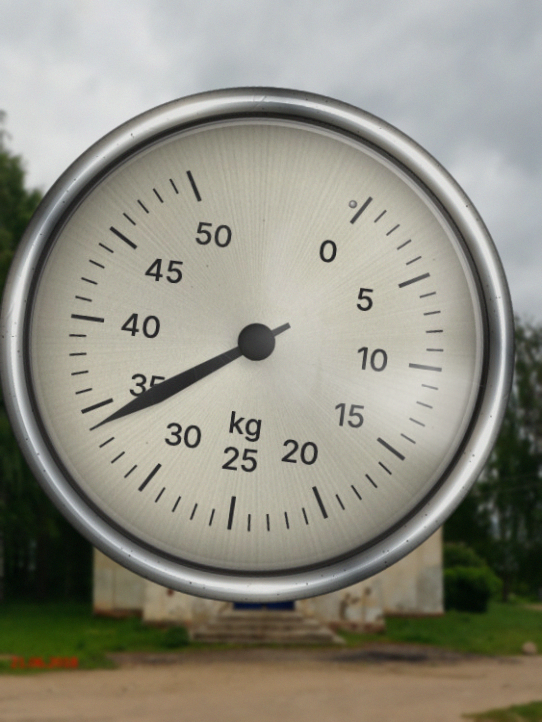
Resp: 34 kg
